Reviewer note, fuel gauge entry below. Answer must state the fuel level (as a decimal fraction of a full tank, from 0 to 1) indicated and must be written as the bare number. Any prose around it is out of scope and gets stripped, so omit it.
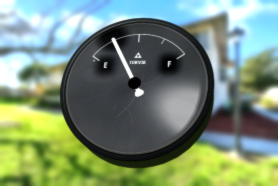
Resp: 0.25
